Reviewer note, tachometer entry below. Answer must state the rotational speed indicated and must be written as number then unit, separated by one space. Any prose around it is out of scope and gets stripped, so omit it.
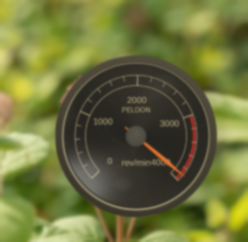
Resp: 3900 rpm
